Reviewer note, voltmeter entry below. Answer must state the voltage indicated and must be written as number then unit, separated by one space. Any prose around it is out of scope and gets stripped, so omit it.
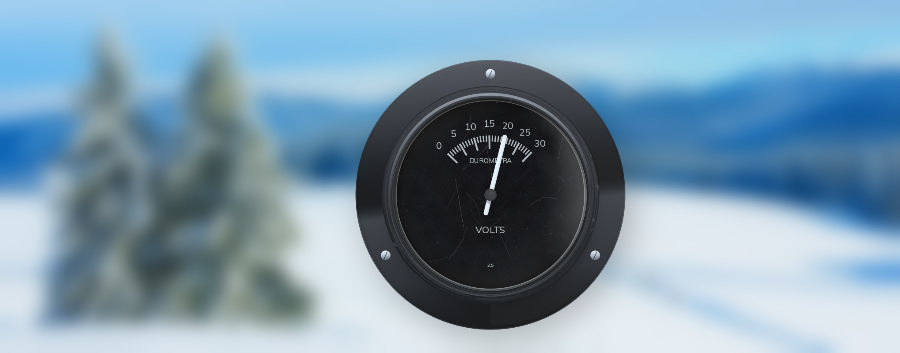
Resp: 20 V
